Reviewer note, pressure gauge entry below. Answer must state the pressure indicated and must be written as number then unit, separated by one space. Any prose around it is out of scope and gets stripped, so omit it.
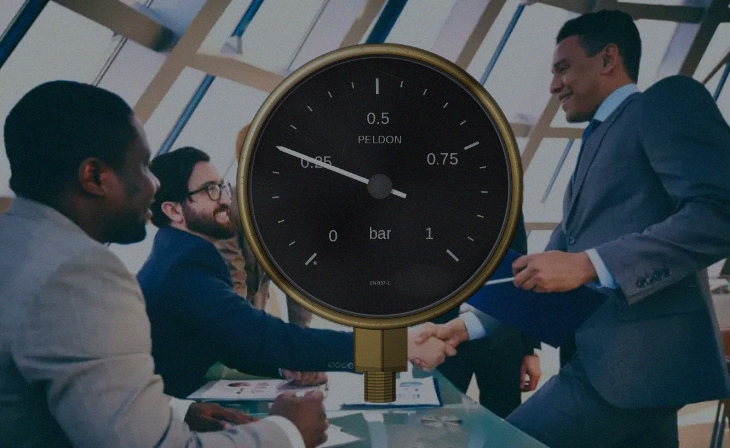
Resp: 0.25 bar
